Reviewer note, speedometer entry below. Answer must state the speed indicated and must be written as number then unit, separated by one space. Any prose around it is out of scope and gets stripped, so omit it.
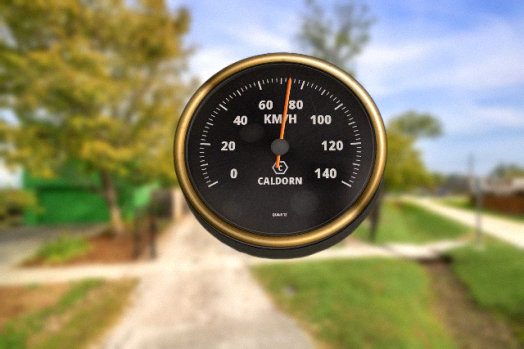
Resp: 74 km/h
